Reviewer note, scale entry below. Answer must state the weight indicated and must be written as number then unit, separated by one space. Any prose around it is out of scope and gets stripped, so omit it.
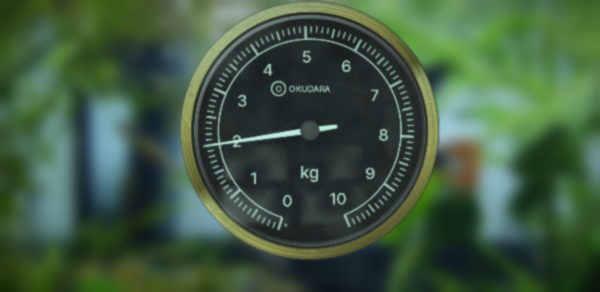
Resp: 2 kg
